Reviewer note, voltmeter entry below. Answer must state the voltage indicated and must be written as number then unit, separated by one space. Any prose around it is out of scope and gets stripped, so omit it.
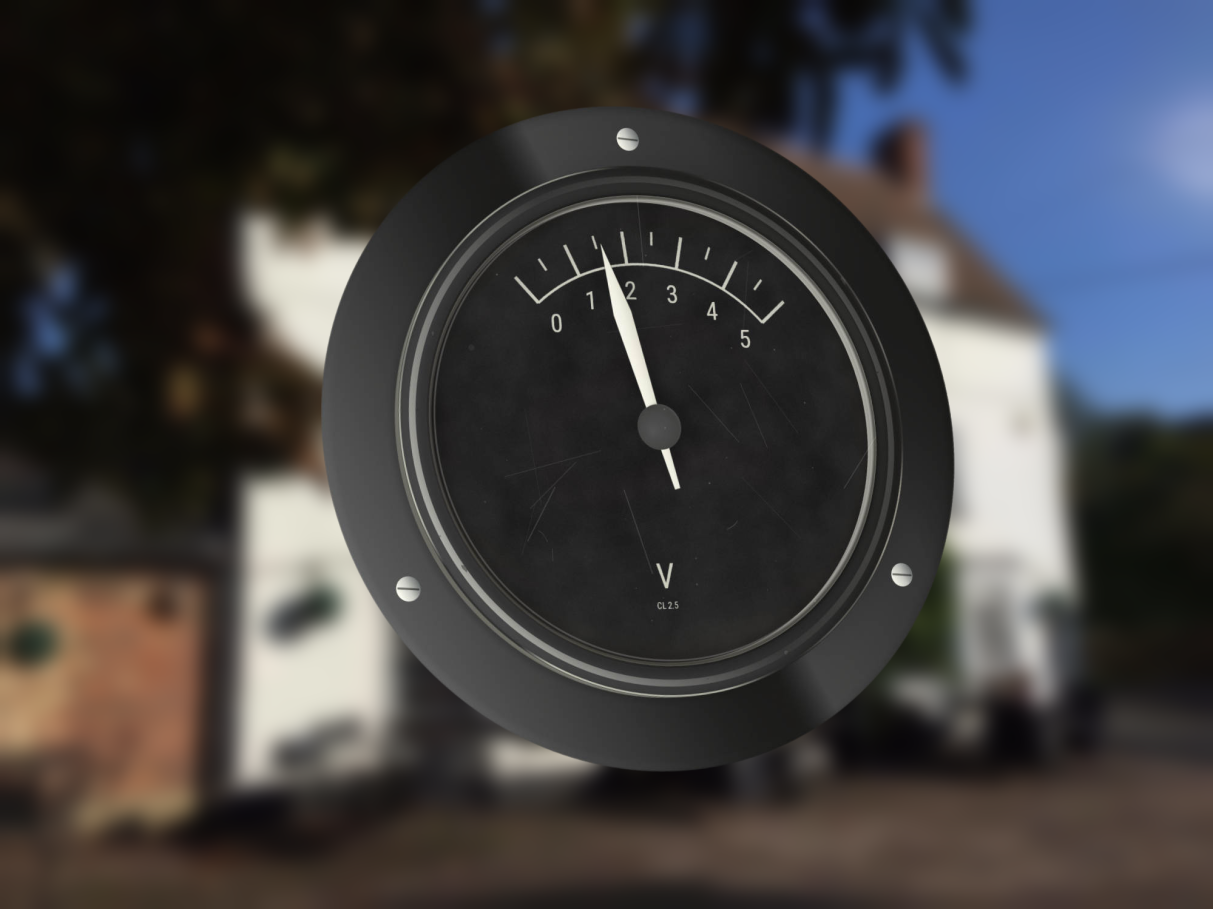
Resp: 1.5 V
